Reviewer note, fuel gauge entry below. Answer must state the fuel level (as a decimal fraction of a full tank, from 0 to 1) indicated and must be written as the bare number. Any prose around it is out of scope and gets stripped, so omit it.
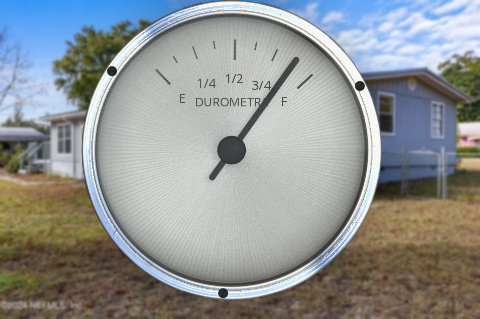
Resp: 0.875
